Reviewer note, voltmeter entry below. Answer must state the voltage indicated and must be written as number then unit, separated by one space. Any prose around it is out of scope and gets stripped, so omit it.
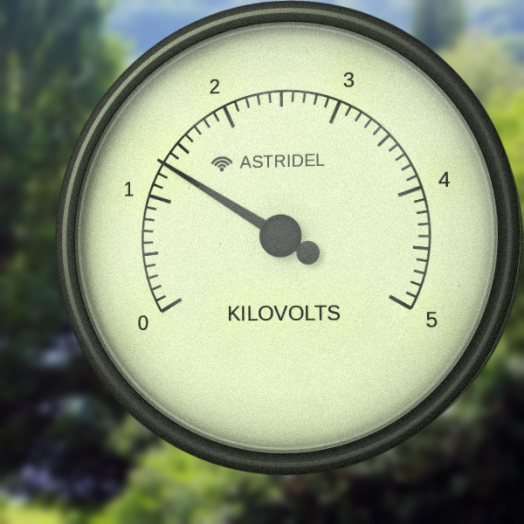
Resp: 1.3 kV
